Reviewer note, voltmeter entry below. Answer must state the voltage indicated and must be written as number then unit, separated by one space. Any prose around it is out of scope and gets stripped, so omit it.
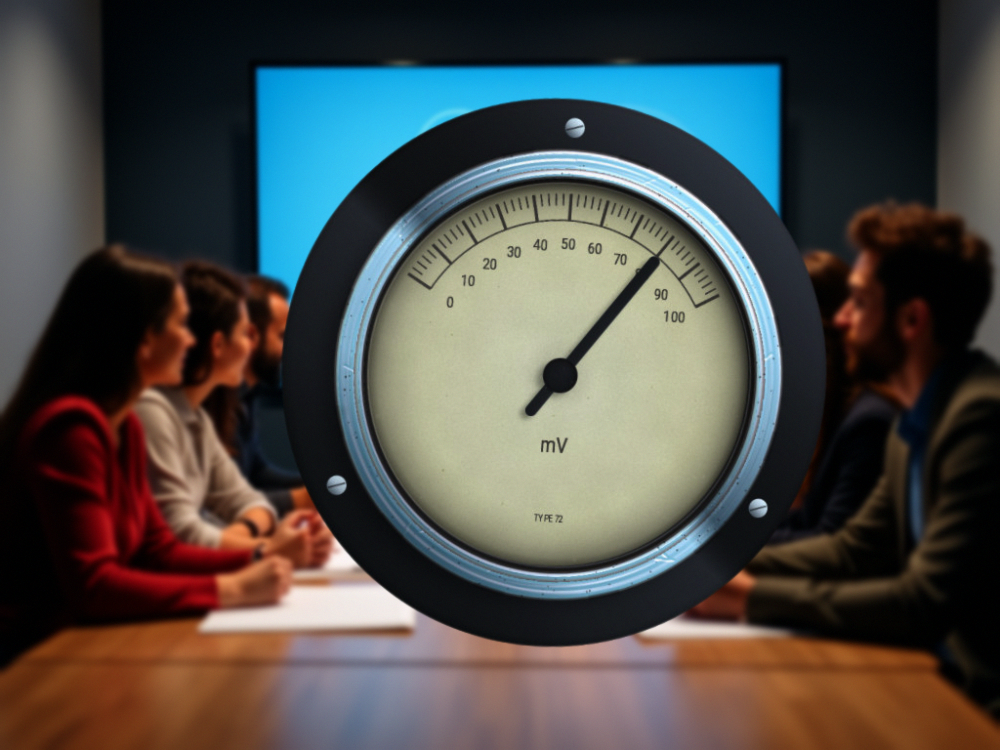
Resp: 80 mV
